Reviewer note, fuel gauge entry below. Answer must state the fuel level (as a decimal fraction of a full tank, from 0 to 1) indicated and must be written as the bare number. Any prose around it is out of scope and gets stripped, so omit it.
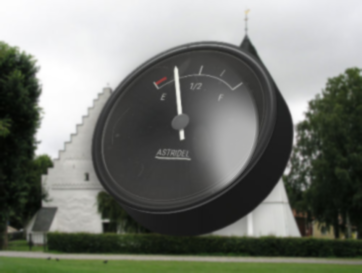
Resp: 0.25
